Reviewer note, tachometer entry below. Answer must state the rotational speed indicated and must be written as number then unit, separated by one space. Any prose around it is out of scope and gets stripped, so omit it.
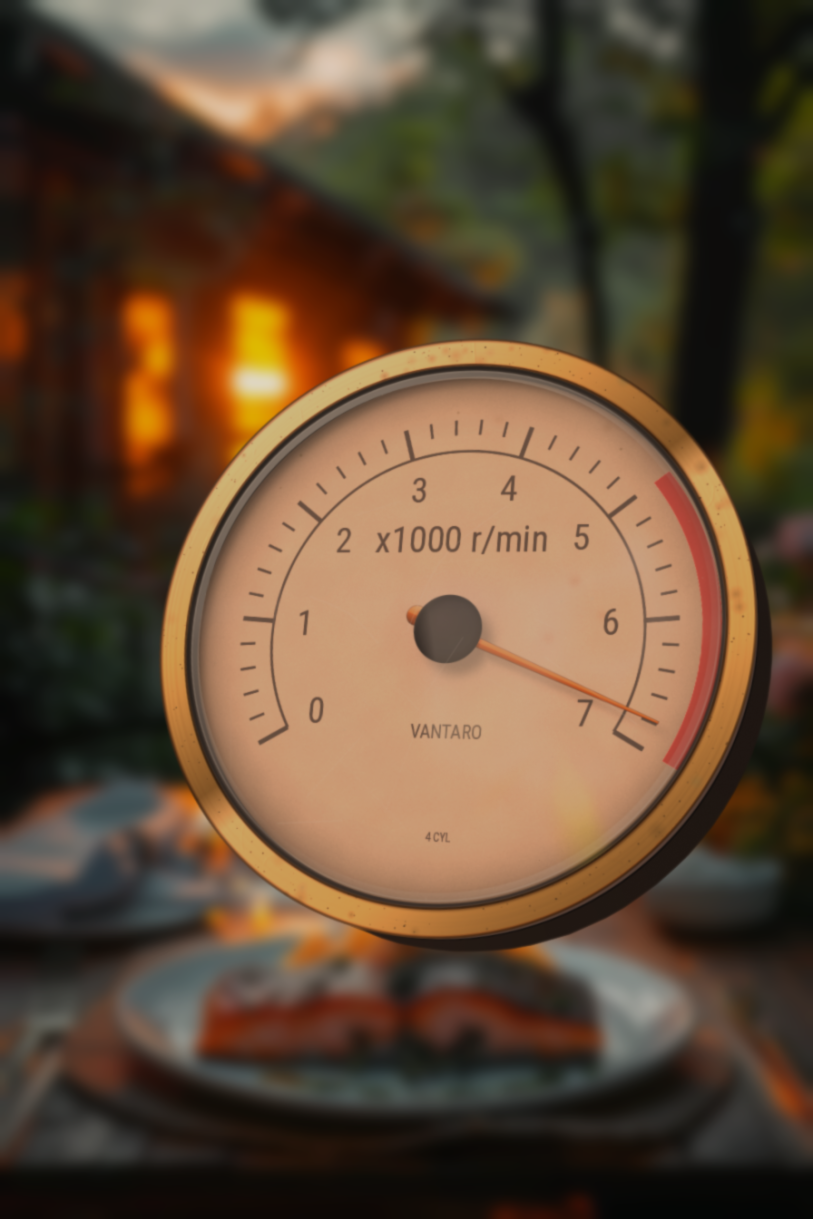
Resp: 6800 rpm
